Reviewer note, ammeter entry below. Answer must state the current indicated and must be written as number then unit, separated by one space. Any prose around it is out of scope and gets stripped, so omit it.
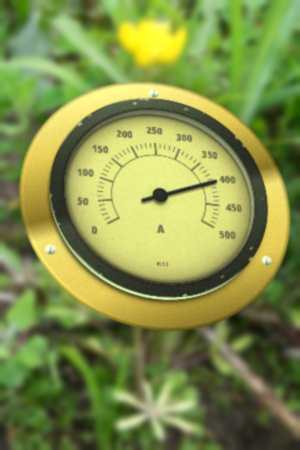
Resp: 400 A
